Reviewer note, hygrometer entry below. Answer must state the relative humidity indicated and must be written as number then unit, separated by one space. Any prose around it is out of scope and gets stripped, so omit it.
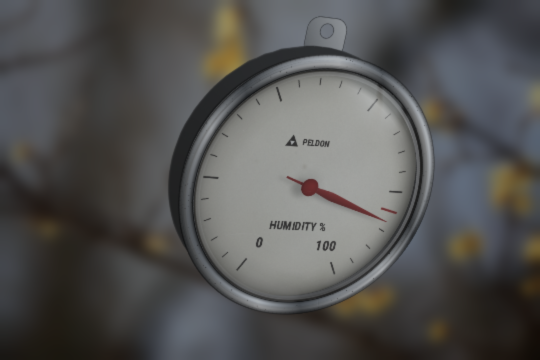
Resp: 86 %
